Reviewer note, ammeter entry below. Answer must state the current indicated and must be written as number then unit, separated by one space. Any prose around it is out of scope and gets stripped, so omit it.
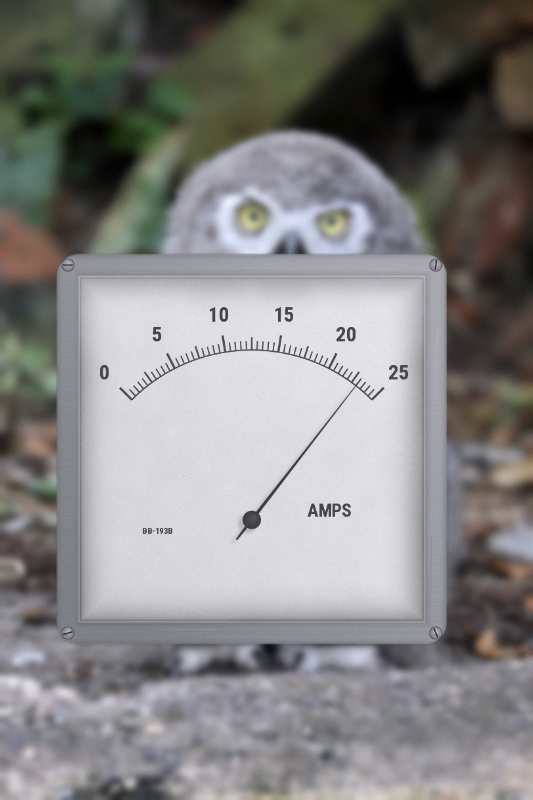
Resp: 23 A
